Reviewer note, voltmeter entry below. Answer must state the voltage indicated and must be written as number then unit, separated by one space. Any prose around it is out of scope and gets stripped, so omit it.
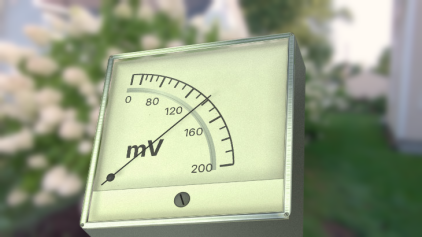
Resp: 140 mV
